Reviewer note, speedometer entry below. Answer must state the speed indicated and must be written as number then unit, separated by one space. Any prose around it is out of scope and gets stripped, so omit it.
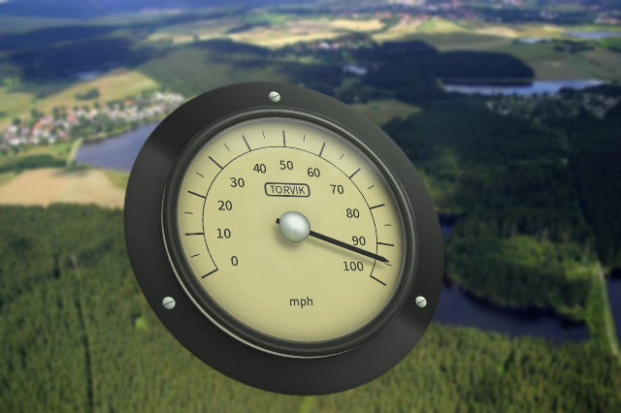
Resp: 95 mph
